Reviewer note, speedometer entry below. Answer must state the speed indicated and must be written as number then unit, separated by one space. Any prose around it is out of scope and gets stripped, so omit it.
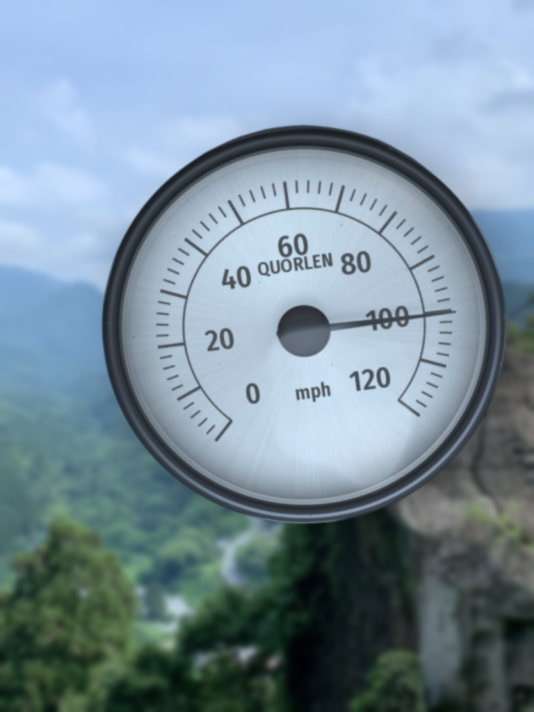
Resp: 100 mph
